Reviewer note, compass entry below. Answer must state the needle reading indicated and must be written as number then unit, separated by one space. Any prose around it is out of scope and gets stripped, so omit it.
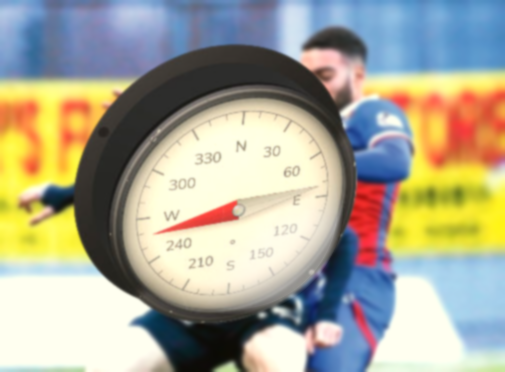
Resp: 260 °
